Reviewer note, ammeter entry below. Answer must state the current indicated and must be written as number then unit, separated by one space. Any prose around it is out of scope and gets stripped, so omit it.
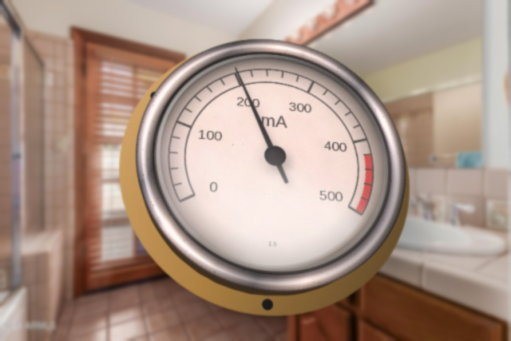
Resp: 200 mA
